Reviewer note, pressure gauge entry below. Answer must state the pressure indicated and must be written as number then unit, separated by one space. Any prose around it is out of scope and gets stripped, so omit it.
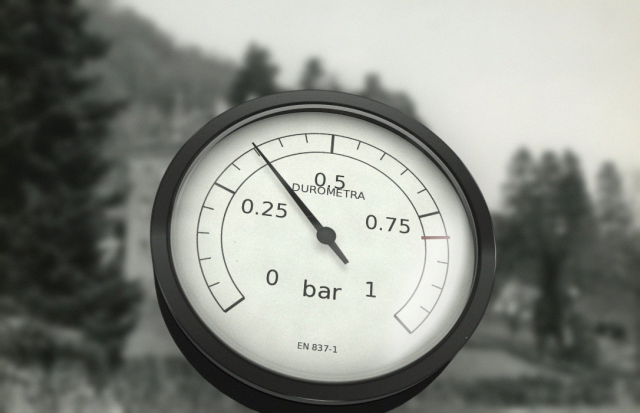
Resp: 0.35 bar
